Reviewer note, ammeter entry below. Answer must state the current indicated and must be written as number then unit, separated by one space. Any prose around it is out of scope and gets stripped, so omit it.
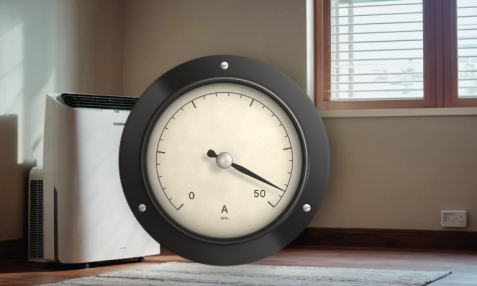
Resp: 47 A
